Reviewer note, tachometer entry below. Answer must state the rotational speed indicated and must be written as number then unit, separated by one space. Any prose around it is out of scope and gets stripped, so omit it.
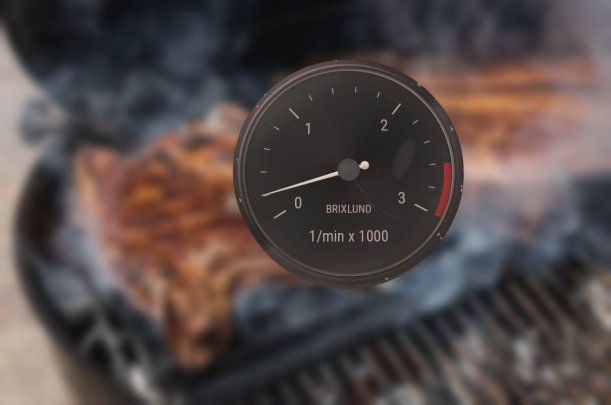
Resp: 200 rpm
